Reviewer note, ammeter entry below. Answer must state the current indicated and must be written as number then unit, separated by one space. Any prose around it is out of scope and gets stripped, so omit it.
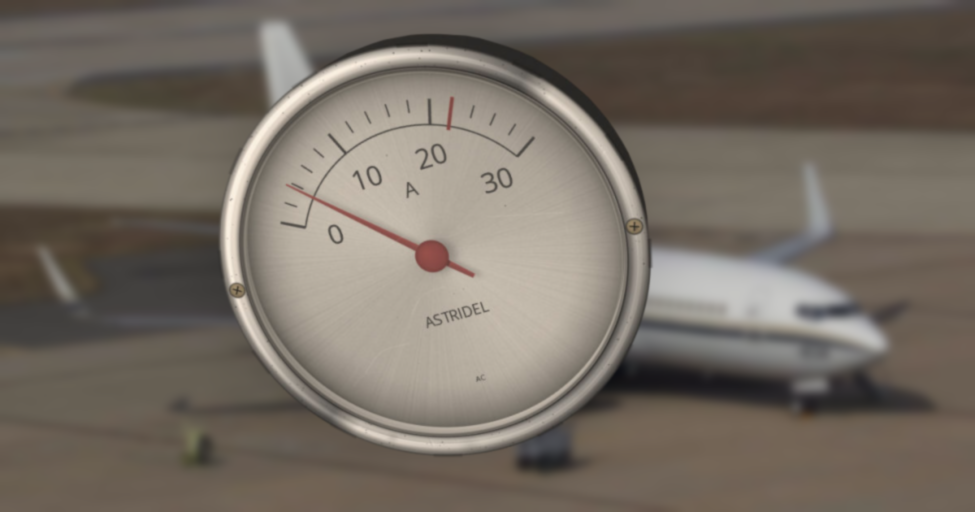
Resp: 4 A
